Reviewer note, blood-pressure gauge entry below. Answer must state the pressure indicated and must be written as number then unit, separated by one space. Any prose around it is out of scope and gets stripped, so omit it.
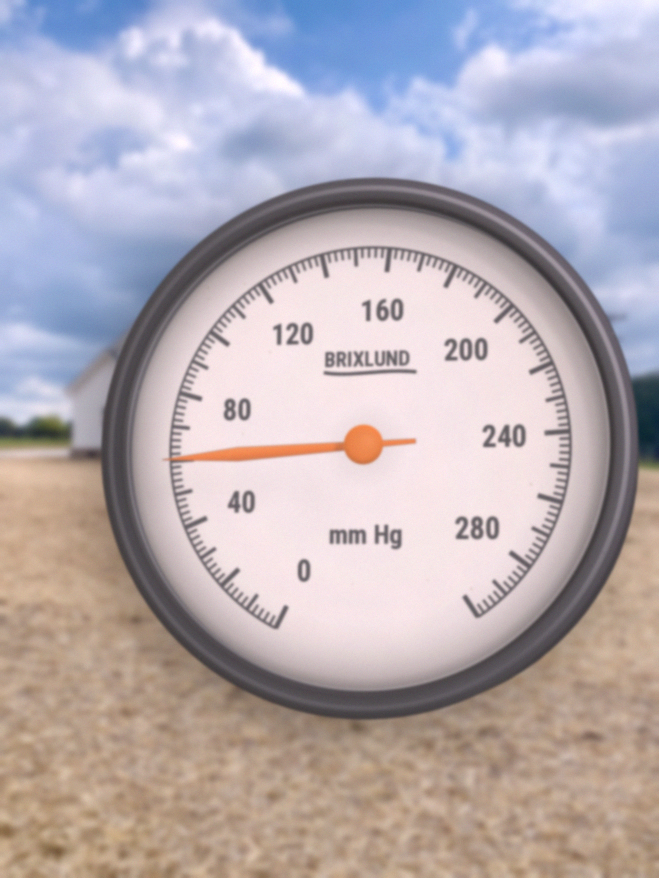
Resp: 60 mmHg
